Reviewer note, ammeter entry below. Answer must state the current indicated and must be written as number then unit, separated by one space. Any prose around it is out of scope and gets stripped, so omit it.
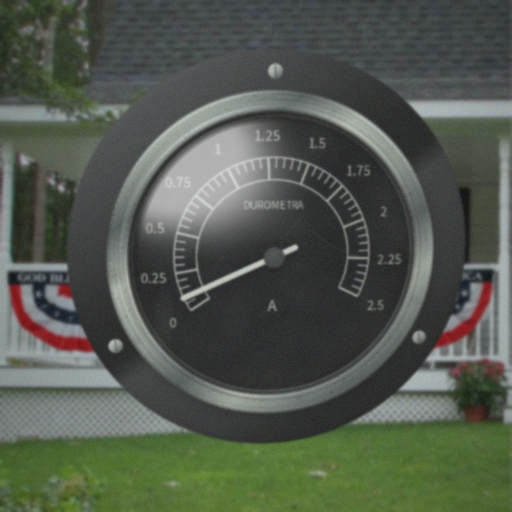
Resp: 0.1 A
